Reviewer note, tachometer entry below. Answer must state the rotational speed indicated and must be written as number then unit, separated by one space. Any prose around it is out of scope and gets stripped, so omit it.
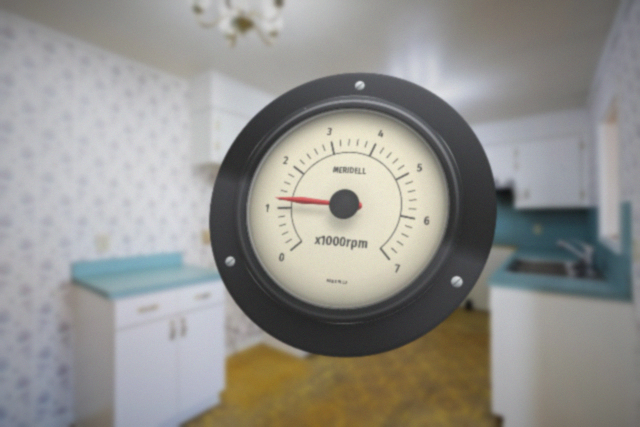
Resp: 1200 rpm
